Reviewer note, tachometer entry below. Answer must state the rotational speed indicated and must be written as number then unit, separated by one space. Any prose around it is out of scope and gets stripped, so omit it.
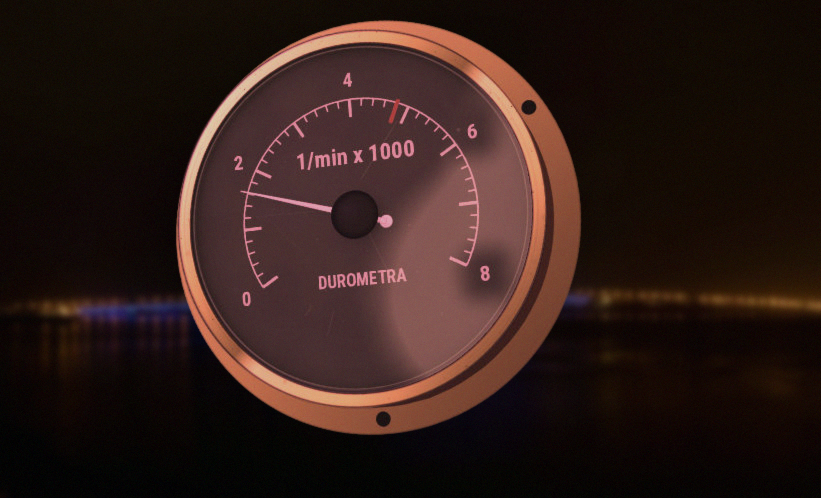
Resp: 1600 rpm
